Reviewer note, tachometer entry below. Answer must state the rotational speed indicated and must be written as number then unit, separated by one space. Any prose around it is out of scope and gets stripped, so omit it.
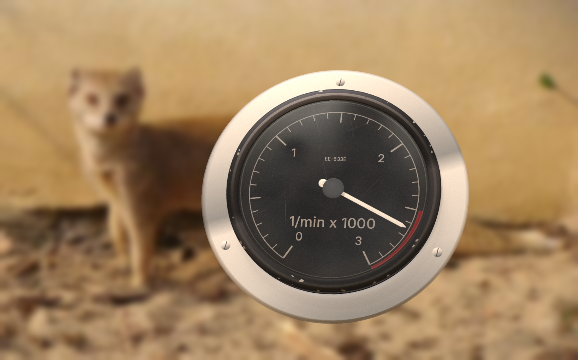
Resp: 2650 rpm
